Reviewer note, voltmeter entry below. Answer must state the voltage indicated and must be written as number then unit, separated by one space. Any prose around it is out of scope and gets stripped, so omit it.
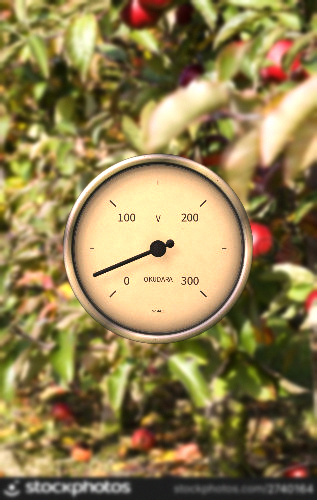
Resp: 25 V
